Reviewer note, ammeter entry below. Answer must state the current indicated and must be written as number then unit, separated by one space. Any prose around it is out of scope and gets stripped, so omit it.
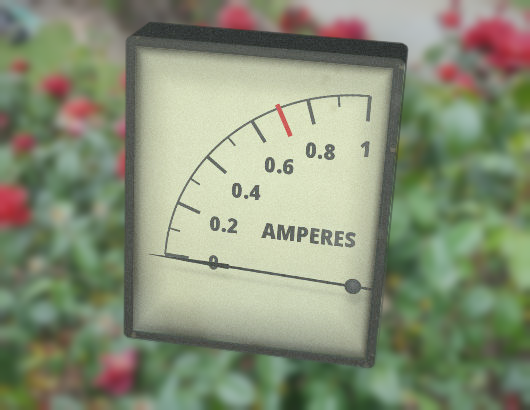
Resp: 0 A
